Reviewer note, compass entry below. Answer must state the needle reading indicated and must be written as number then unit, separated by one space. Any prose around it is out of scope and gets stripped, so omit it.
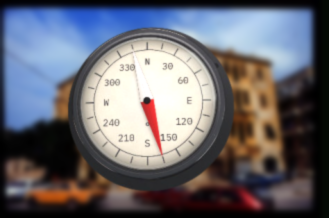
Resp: 165 °
